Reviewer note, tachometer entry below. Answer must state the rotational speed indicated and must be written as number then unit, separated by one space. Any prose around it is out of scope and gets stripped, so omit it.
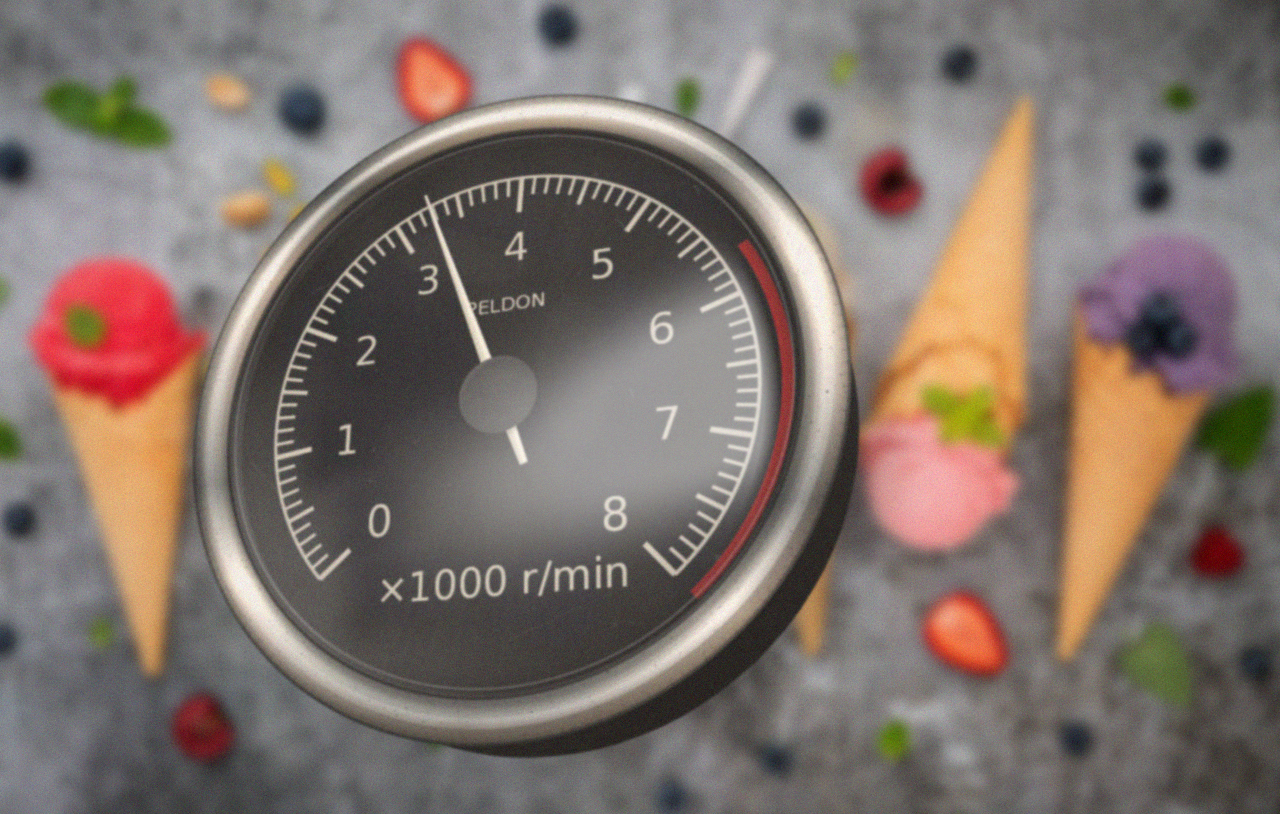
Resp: 3300 rpm
